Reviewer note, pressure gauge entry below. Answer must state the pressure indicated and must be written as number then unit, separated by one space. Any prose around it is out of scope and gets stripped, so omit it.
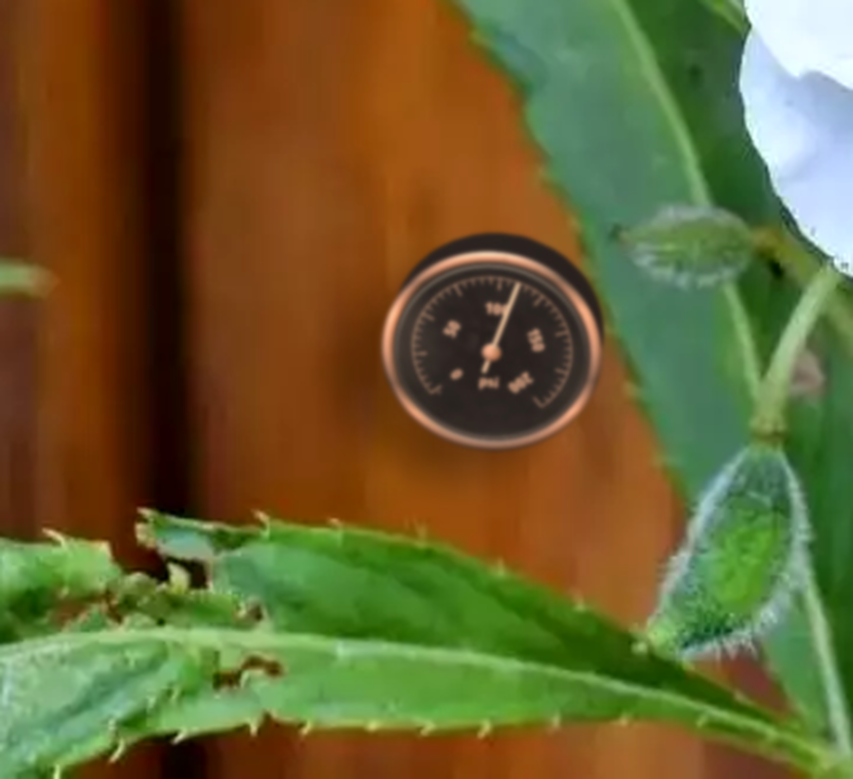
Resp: 110 psi
